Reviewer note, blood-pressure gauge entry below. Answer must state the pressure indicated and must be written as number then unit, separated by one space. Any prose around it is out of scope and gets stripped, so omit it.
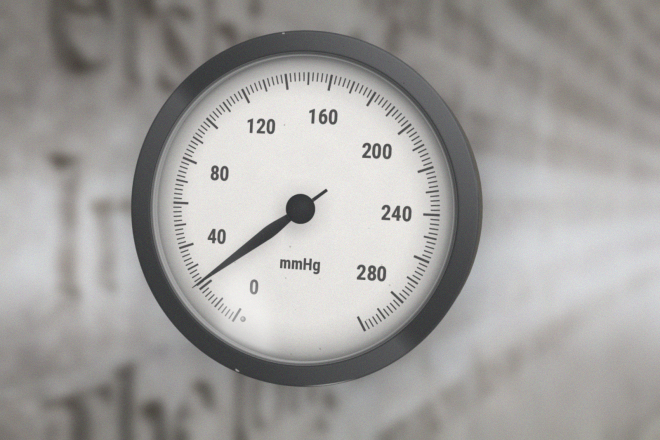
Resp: 22 mmHg
